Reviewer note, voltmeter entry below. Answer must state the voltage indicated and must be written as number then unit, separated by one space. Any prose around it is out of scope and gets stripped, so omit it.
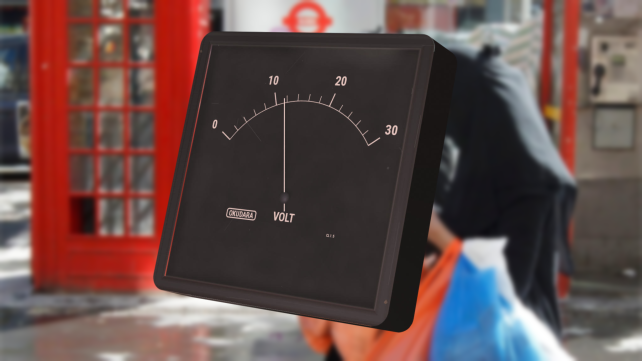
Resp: 12 V
